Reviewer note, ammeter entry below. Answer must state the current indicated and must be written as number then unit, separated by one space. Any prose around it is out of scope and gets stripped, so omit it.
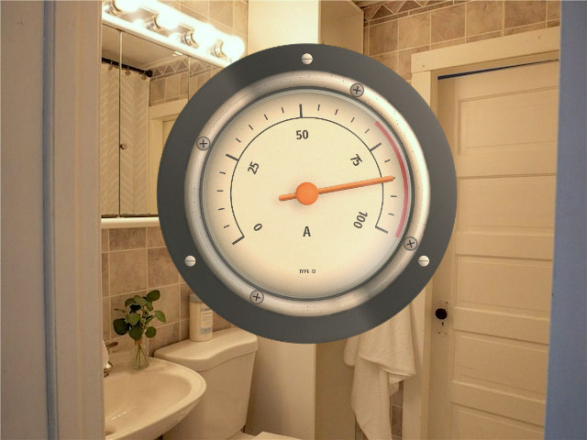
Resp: 85 A
